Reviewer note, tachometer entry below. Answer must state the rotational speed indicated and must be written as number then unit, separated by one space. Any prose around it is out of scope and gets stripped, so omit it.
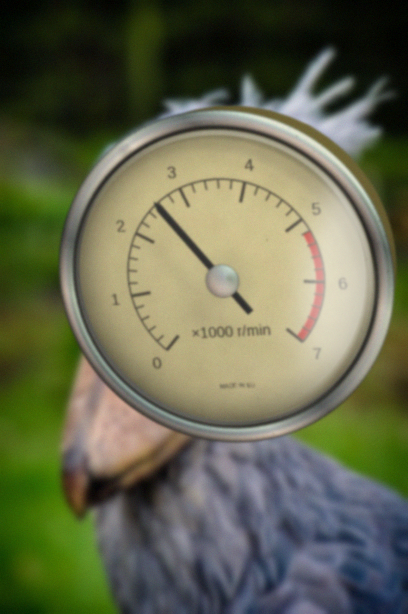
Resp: 2600 rpm
